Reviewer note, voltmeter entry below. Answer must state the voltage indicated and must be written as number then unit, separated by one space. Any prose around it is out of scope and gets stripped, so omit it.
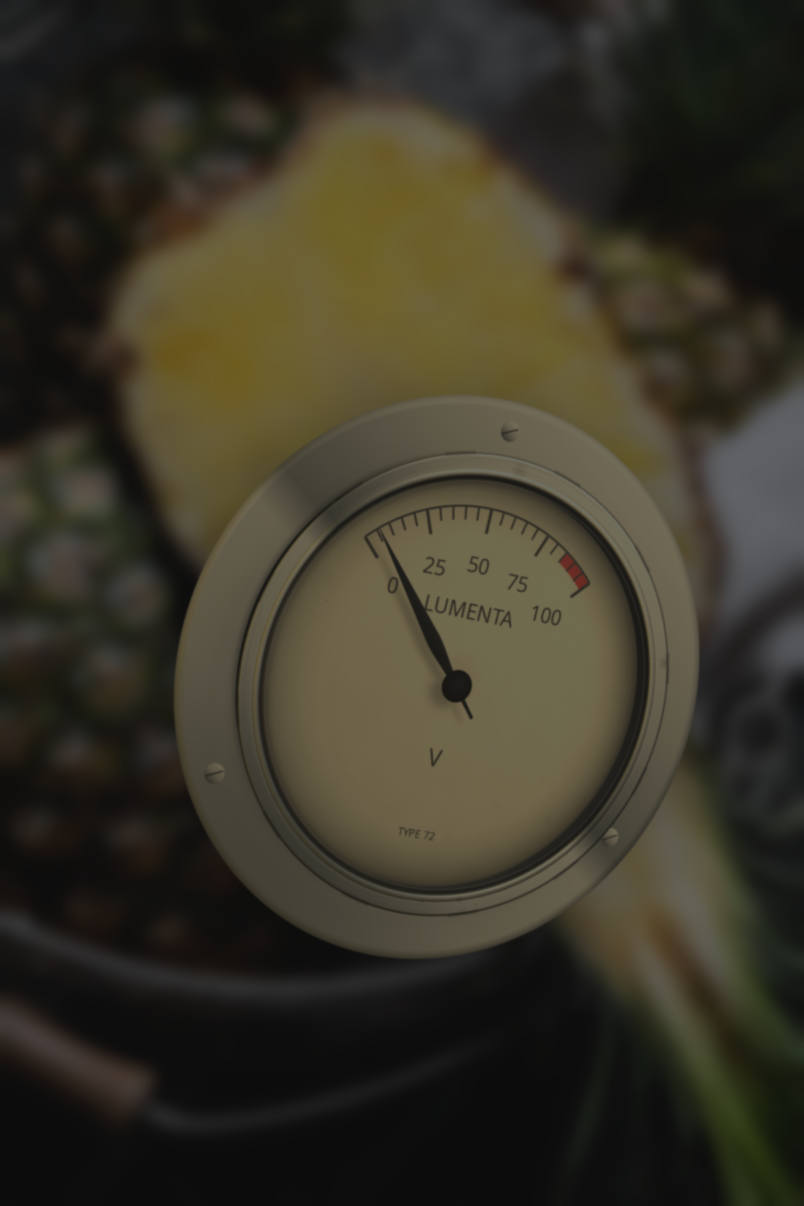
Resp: 5 V
